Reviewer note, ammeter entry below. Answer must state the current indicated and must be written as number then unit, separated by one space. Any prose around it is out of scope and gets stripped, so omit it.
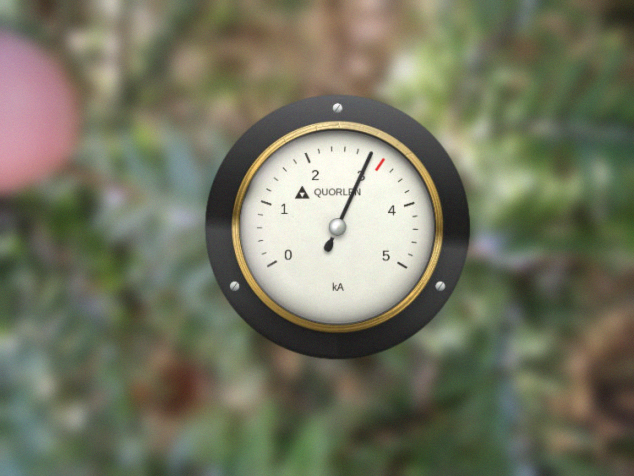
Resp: 3 kA
